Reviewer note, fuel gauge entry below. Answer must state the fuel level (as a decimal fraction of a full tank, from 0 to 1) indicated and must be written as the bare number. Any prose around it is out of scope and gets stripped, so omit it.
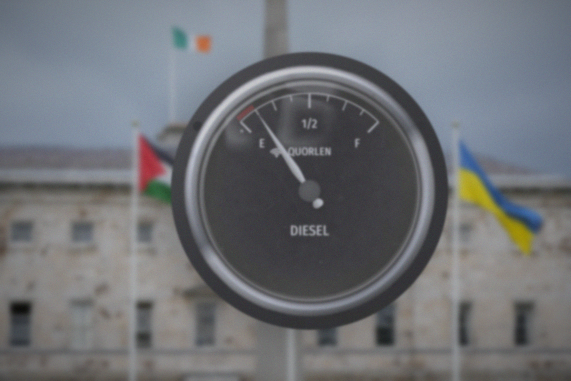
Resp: 0.125
